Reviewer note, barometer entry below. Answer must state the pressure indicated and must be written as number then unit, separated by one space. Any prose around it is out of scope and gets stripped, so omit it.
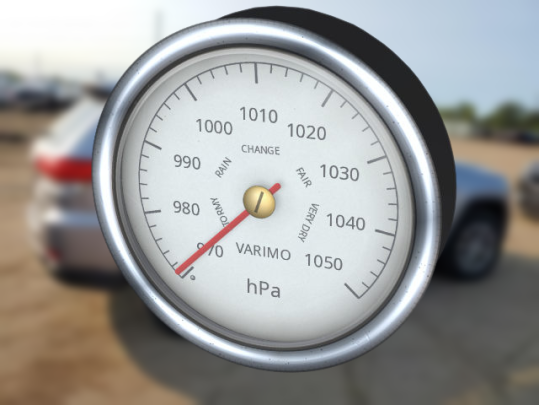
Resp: 971 hPa
